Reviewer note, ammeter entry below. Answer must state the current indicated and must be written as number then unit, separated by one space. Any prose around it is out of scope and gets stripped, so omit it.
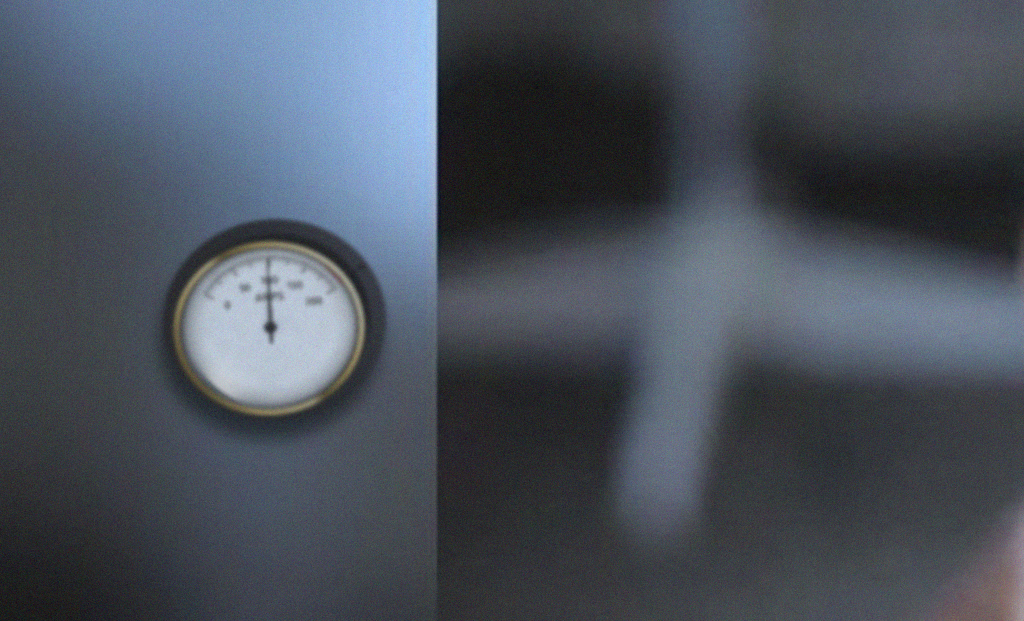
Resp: 100 A
